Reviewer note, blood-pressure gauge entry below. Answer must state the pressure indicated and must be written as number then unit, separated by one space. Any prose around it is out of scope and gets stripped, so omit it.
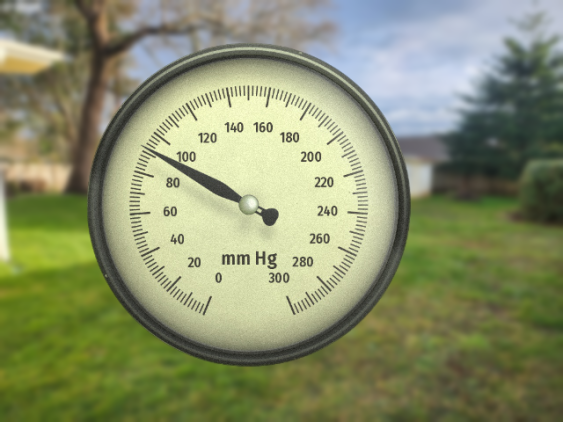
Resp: 92 mmHg
